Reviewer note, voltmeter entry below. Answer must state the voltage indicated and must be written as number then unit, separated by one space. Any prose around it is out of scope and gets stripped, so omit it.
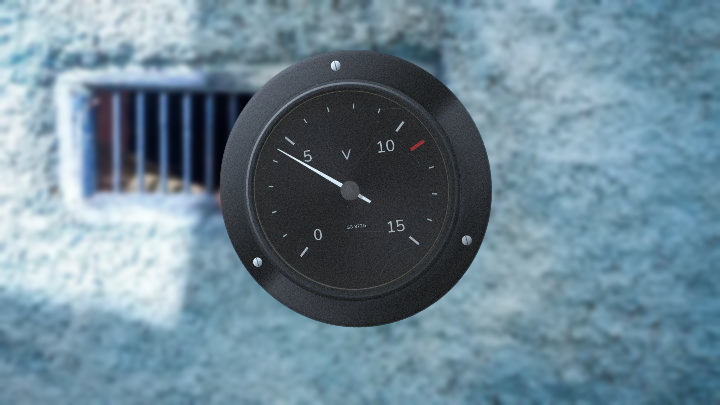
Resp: 4.5 V
